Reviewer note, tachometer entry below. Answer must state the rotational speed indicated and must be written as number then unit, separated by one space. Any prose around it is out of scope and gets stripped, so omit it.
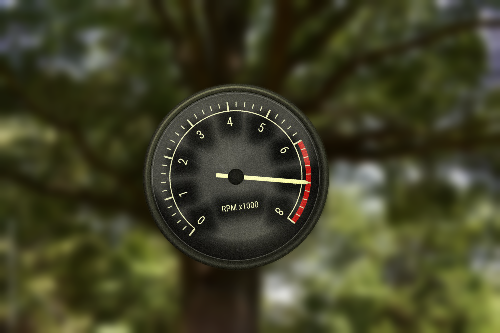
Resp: 7000 rpm
